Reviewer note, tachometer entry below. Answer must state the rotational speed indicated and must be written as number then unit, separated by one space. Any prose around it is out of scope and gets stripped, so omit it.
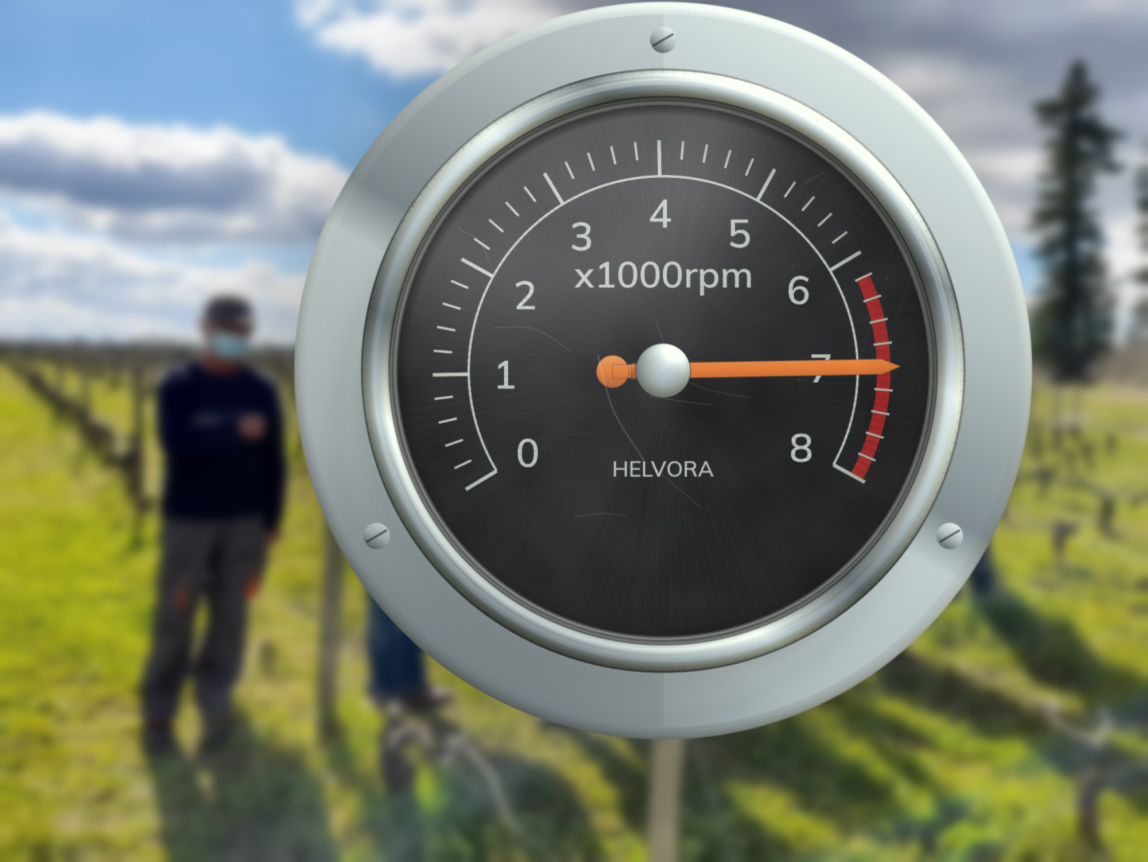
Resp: 7000 rpm
